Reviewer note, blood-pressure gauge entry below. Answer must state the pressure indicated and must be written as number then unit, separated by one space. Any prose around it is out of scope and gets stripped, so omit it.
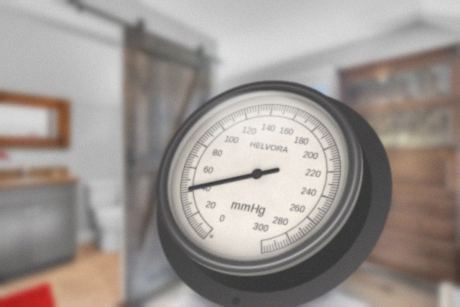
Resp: 40 mmHg
